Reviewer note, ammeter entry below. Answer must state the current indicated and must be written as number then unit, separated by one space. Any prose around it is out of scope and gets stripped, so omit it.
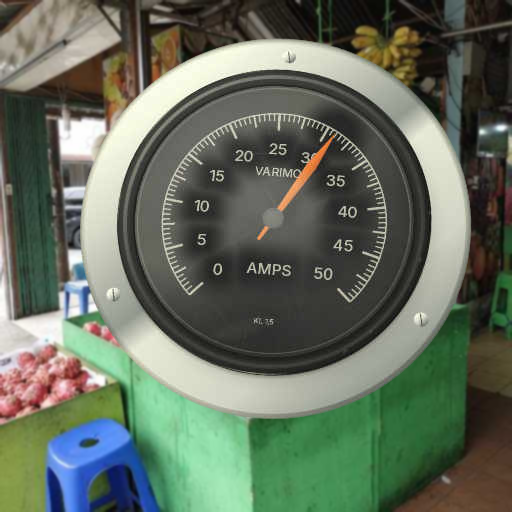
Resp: 31 A
